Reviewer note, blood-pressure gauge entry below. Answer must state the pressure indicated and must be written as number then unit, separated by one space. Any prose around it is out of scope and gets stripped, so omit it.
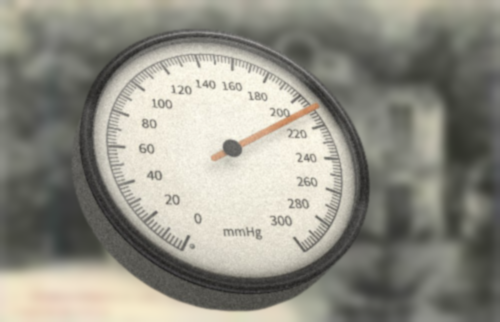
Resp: 210 mmHg
